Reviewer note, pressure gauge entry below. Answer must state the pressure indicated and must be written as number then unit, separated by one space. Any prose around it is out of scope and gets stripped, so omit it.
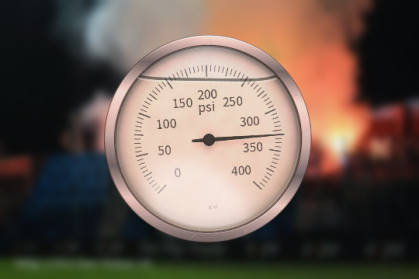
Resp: 330 psi
